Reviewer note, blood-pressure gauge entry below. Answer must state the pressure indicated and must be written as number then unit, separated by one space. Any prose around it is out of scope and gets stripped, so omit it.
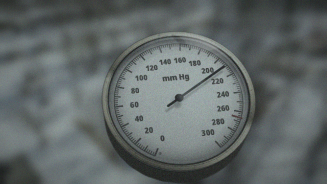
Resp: 210 mmHg
